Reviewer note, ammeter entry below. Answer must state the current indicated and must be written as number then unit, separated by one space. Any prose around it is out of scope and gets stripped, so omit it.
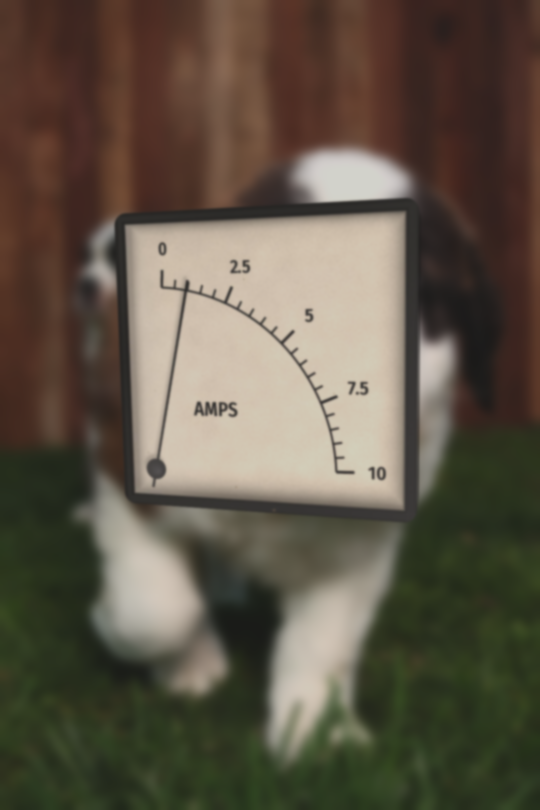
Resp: 1 A
